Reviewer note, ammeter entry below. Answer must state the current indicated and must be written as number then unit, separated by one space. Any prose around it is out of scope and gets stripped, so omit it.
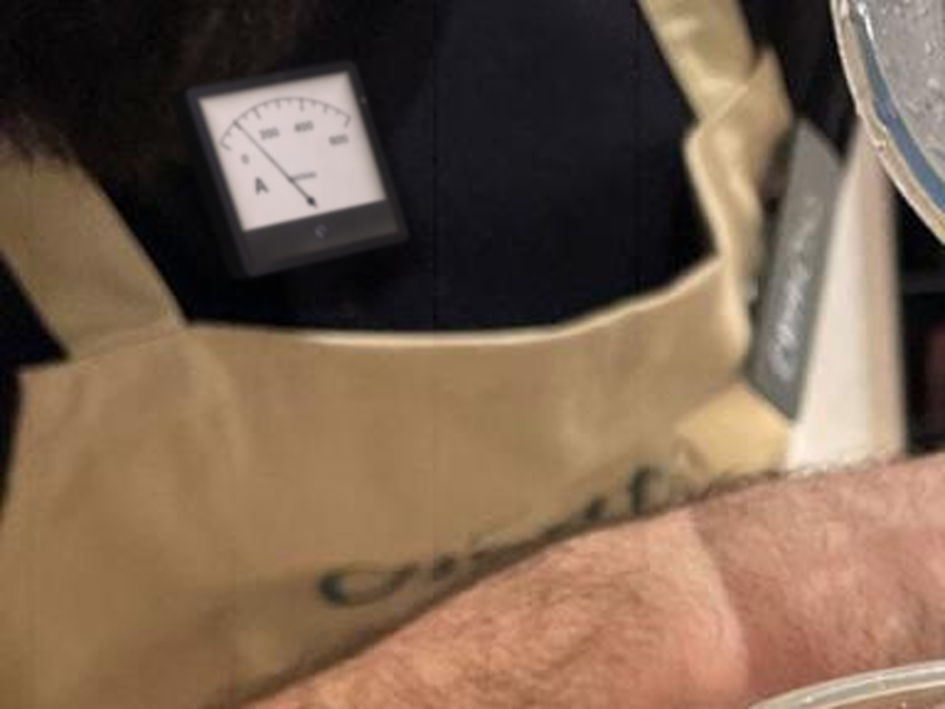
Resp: 100 A
